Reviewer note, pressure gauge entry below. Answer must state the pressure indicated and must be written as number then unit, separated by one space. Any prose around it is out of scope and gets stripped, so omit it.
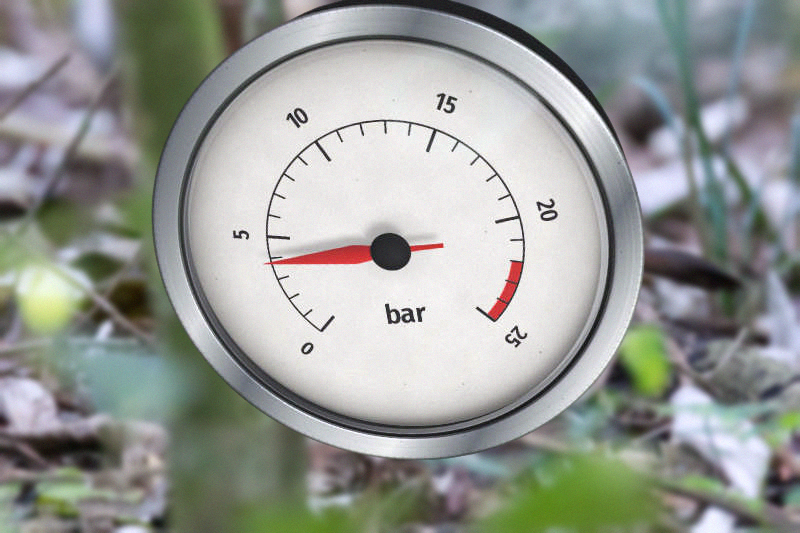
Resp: 4 bar
